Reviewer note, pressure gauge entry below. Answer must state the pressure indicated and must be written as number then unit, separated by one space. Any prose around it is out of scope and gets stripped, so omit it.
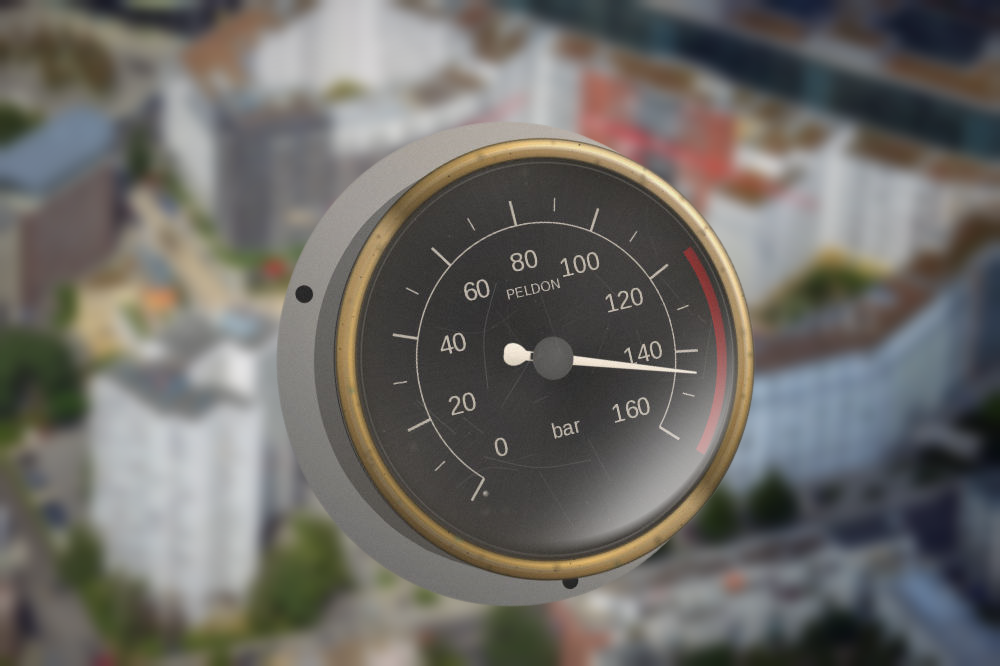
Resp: 145 bar
